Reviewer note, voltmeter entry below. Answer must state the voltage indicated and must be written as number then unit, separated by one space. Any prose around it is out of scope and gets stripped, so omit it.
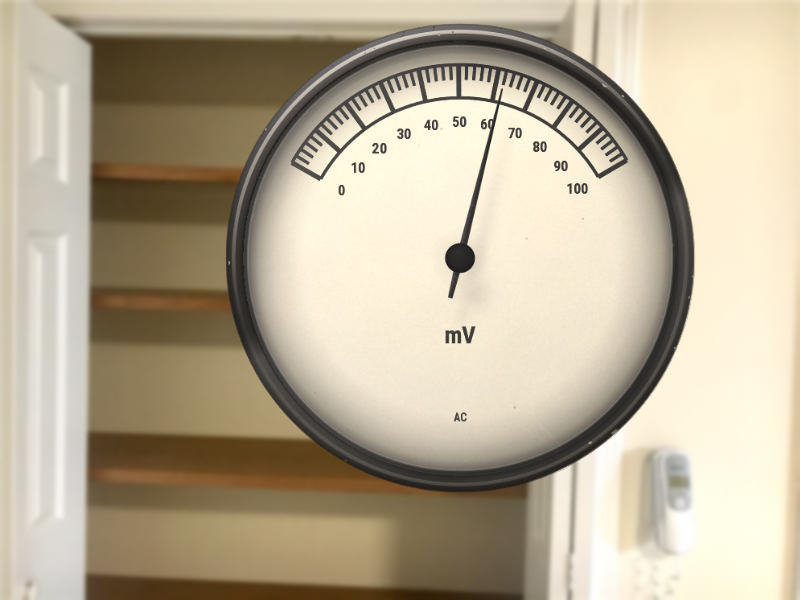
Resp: 62 mV
